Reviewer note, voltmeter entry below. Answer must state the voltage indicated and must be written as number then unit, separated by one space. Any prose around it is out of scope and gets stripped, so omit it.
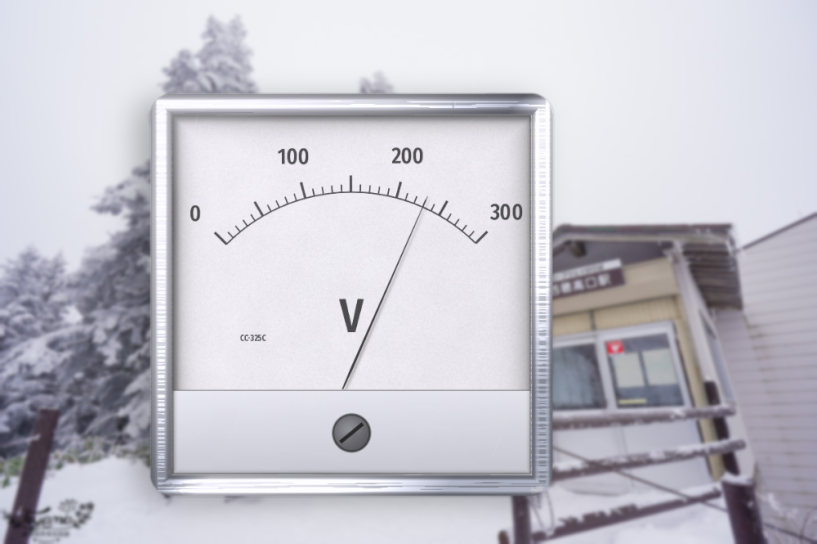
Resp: 230 V
